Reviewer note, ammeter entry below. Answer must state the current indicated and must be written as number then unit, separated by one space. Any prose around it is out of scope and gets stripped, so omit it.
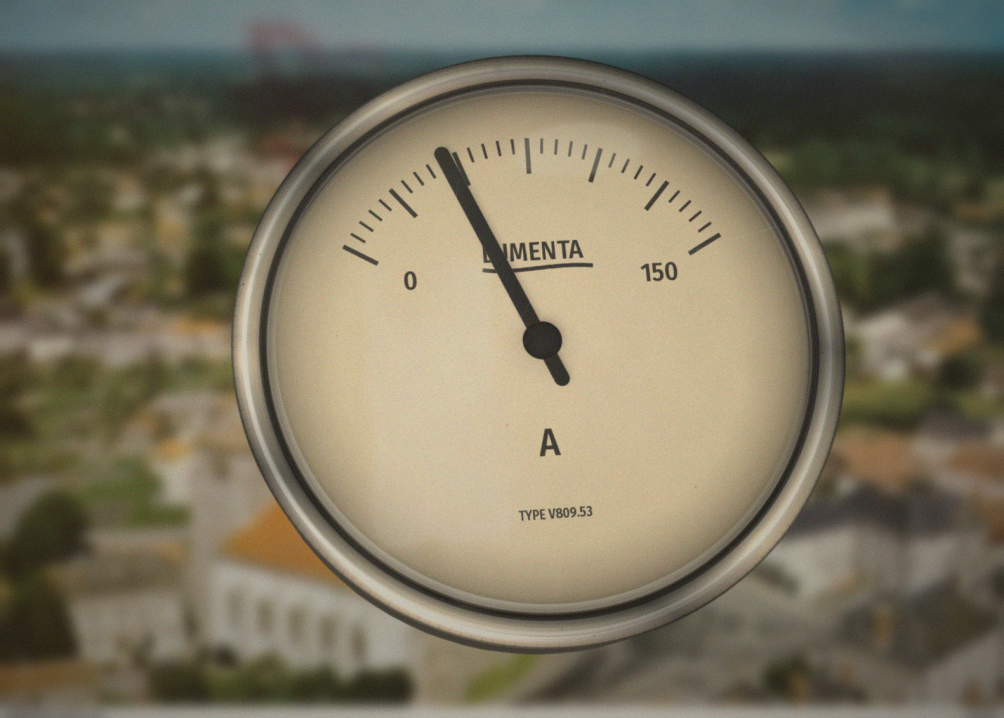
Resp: 45 A
